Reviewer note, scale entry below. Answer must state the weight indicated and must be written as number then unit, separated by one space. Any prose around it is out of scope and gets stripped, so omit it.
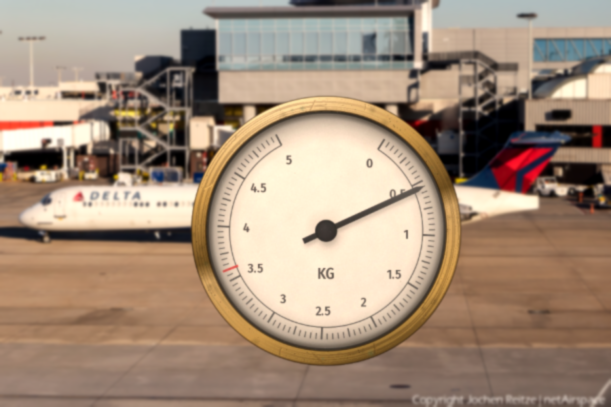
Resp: 0.55 kg
